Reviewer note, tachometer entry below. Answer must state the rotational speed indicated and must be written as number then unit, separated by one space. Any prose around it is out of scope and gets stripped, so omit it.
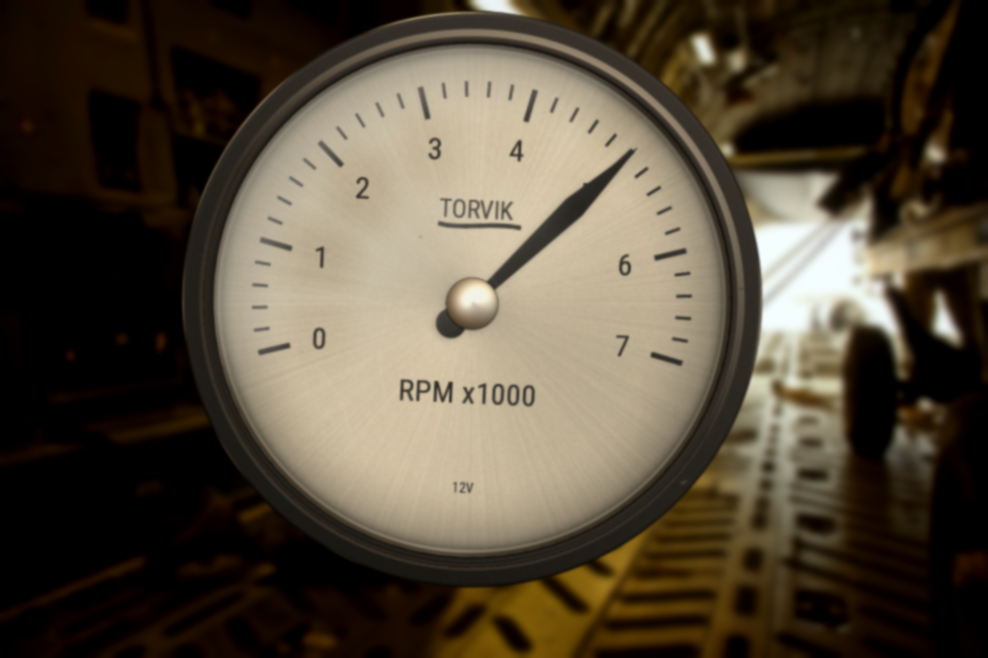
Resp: 5000 rpm
